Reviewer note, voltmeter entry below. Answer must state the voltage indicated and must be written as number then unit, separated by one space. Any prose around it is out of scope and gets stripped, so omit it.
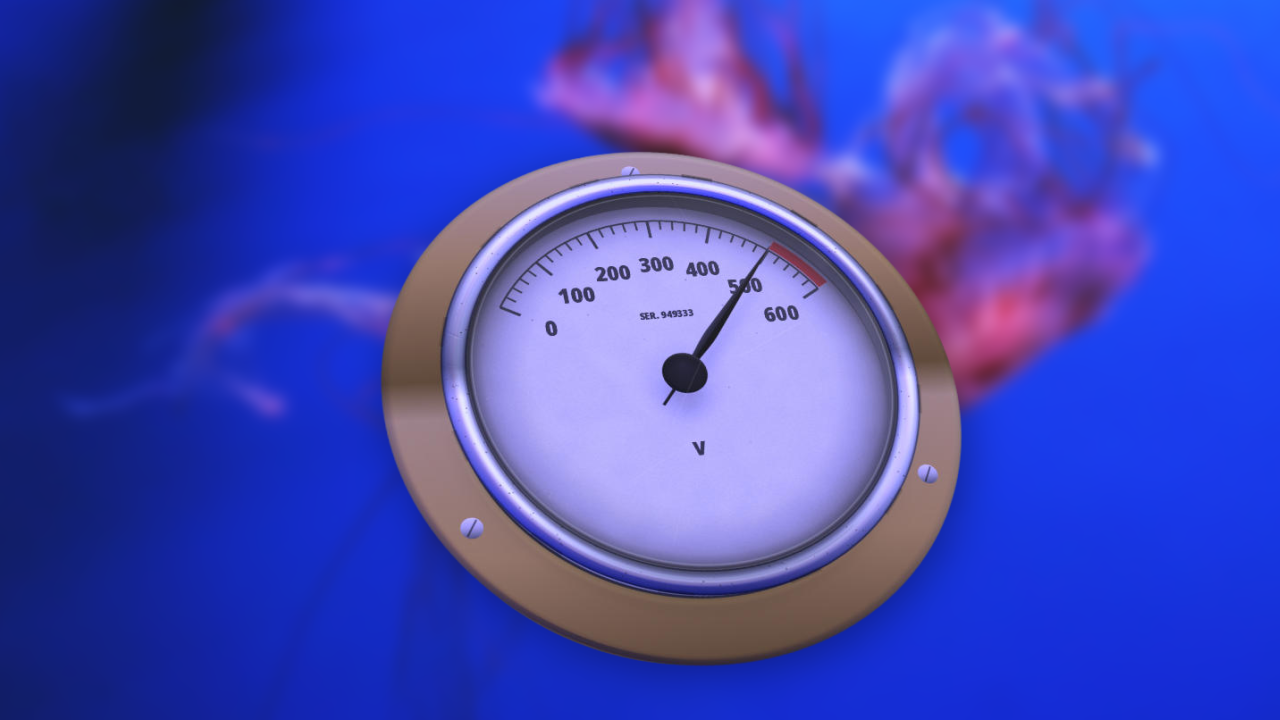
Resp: 500 V
